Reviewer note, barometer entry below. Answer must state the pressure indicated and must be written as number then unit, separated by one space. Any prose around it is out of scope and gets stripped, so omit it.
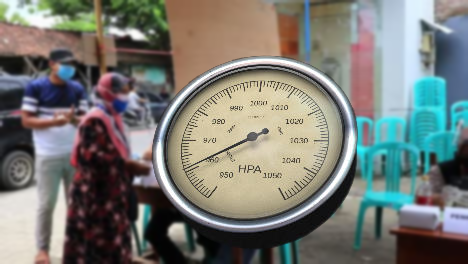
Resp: 960 hPa
